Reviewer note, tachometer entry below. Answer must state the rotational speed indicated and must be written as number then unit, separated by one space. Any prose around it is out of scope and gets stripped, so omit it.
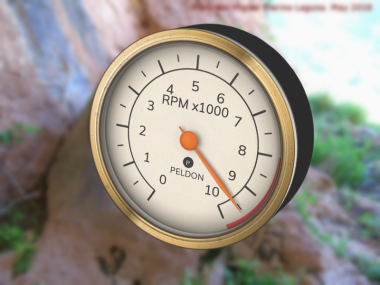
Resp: 9500 rpm
